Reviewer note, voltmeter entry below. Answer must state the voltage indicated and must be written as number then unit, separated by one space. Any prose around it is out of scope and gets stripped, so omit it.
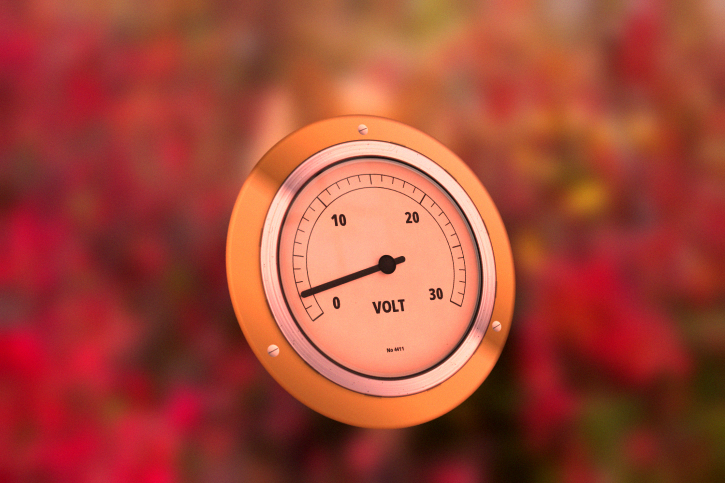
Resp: 2 V
